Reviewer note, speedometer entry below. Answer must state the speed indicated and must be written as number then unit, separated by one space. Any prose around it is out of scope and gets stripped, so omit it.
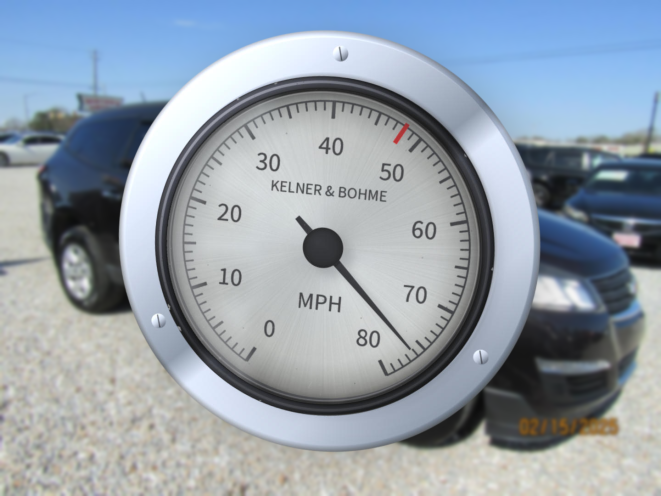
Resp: 76 mph
